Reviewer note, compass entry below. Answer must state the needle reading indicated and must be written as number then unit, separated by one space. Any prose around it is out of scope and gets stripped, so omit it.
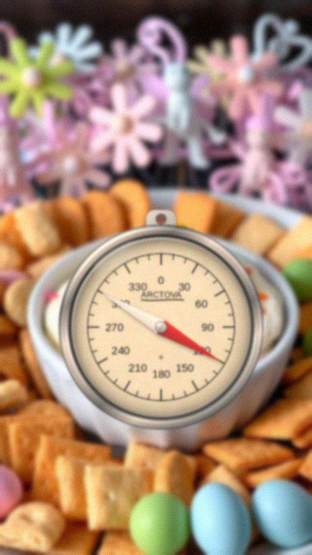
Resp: 120 °
